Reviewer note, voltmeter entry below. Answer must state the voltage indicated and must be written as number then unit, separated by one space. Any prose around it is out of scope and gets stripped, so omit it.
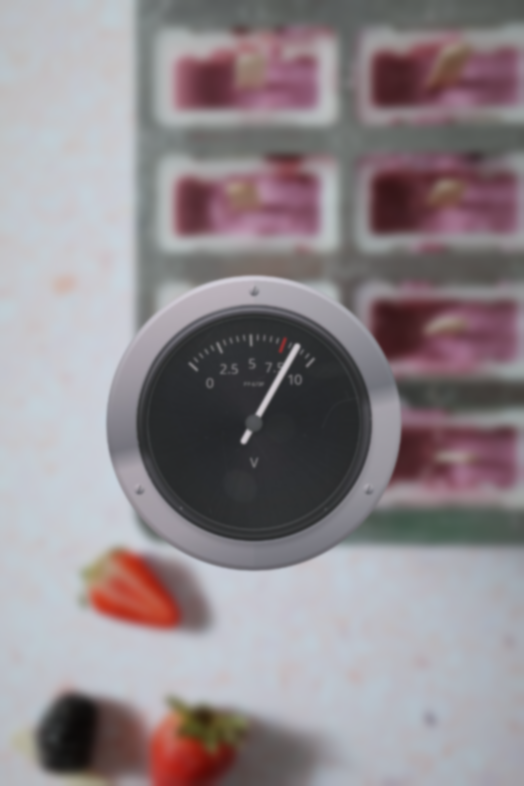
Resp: 8.5 V
